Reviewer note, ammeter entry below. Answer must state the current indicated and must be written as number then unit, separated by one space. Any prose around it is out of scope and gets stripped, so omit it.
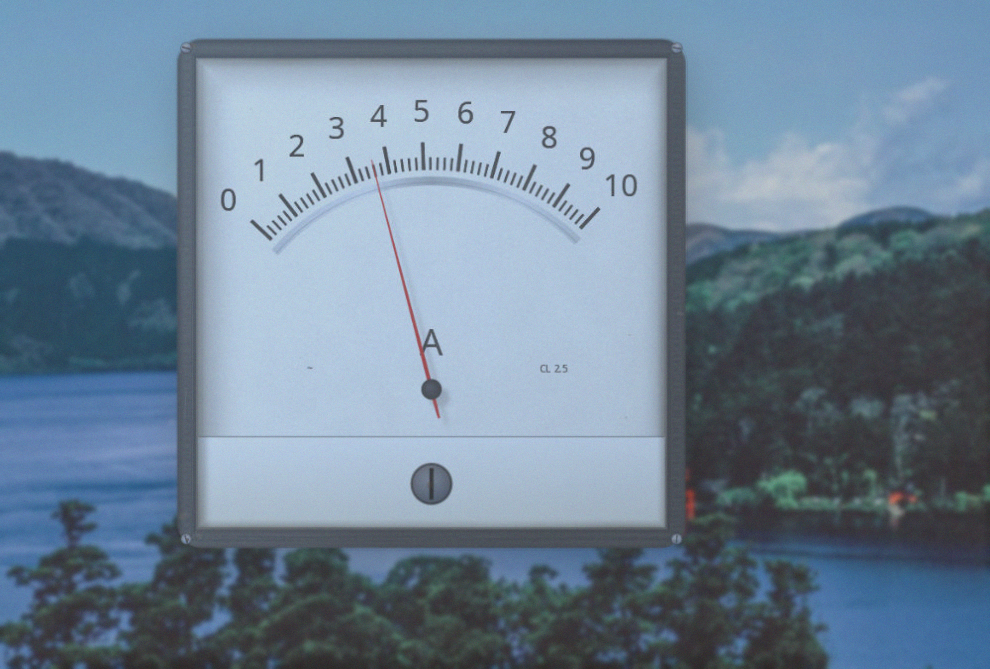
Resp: 3.6 A
